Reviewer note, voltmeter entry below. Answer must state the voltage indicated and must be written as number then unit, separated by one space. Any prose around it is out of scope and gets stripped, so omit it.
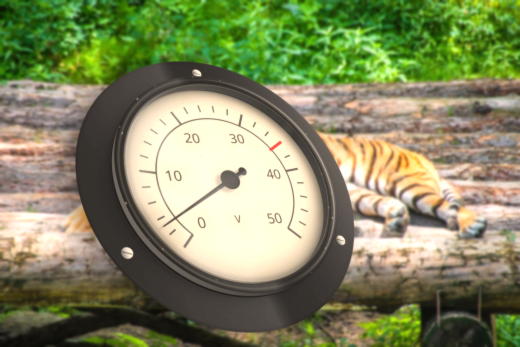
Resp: 3 V
